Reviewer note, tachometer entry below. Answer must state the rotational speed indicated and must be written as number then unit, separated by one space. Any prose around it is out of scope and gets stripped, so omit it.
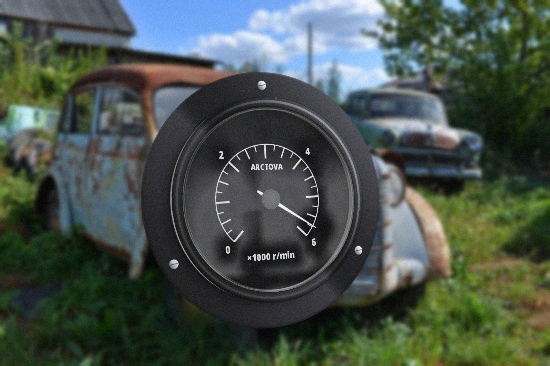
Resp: 5750 rpm
